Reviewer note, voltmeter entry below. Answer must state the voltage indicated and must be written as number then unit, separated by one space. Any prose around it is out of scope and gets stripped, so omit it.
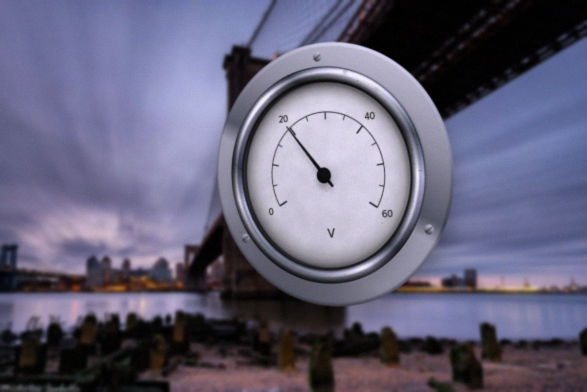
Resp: 20 V
